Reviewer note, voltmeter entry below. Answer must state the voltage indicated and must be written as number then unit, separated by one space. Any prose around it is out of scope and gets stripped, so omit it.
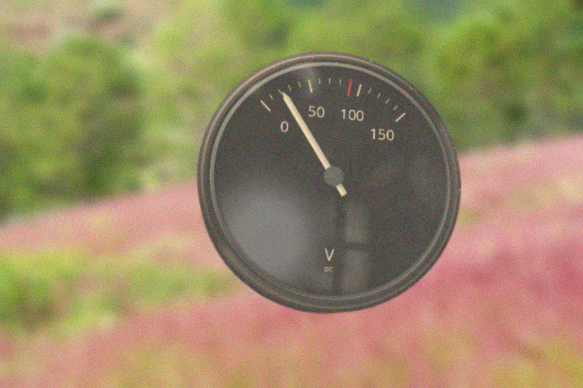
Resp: 20 V
